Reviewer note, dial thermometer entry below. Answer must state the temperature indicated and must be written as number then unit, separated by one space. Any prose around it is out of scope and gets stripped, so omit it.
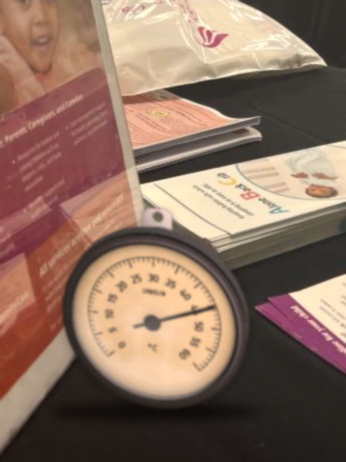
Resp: 45 °C
